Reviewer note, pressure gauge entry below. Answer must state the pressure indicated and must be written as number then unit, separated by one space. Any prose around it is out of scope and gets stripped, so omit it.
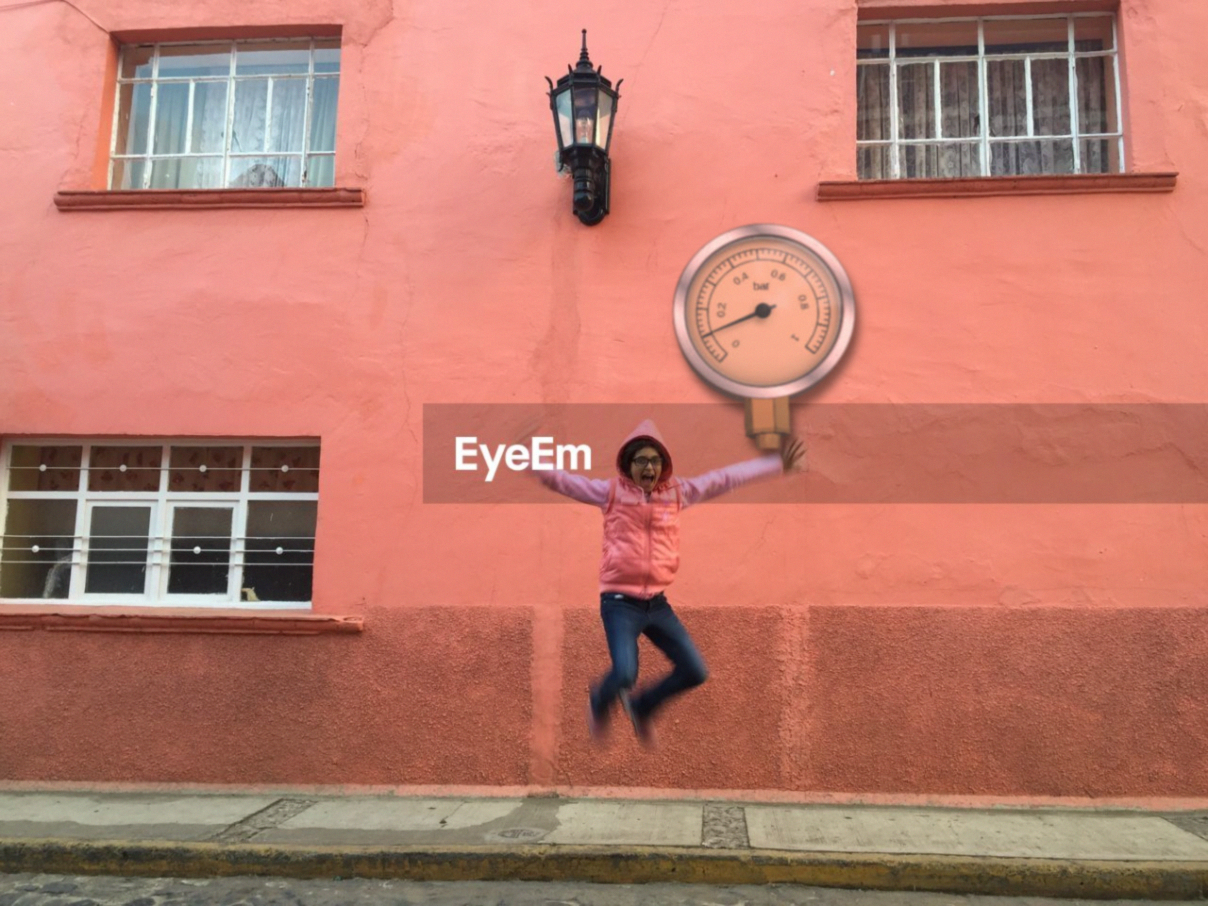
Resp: 0.1 bar
